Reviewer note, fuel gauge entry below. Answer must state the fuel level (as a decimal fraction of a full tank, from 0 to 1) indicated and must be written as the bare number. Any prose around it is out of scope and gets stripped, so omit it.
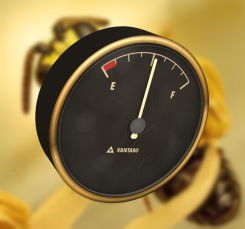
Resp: 0.5
